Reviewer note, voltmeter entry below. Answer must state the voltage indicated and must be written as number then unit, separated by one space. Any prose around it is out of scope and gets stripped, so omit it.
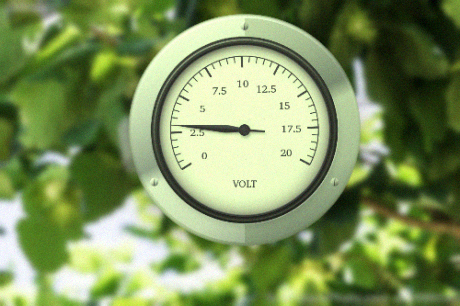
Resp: 3 V
